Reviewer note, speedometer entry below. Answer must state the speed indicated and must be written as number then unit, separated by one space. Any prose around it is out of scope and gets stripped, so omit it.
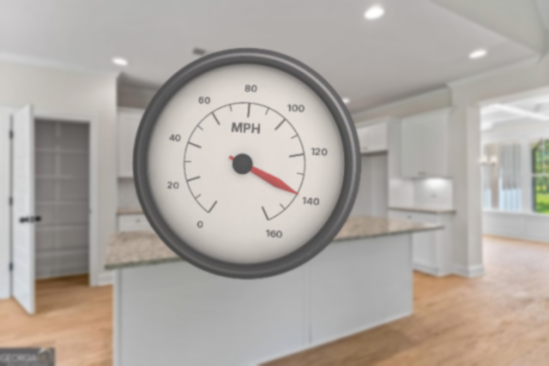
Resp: 140 mph
